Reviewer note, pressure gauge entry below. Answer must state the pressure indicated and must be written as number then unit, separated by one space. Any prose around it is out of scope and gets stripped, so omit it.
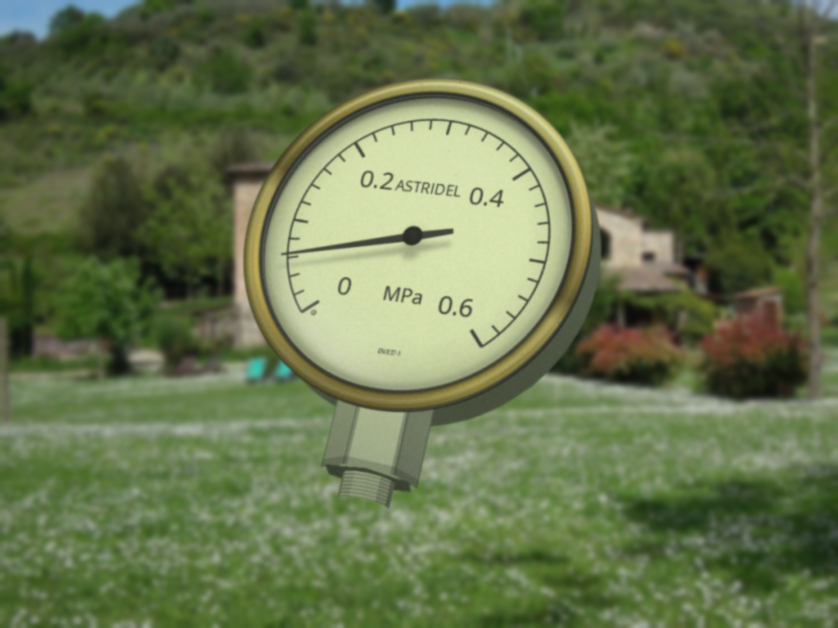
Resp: 0.06 MPa
